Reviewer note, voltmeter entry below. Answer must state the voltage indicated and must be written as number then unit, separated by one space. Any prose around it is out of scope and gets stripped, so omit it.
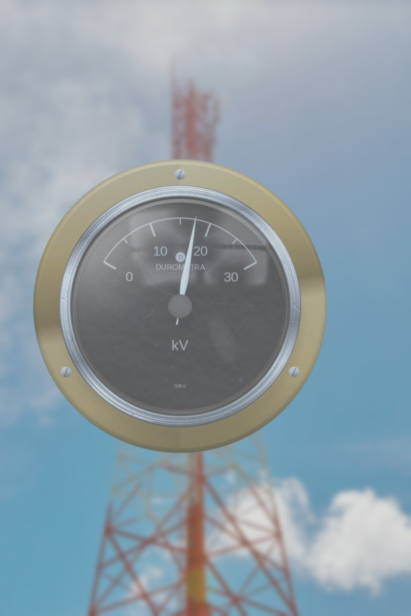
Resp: 17.5 kV
